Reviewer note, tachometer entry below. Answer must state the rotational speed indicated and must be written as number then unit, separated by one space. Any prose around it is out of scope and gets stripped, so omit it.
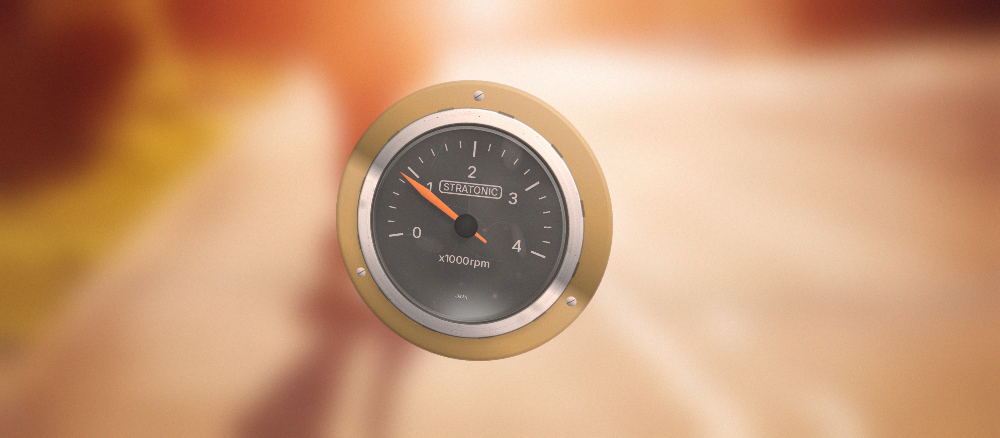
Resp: 900 rpm
